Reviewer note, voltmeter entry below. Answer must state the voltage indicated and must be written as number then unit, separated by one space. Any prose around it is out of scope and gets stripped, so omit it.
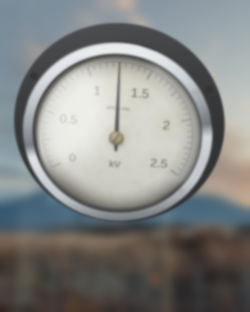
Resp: 1.25 kV
